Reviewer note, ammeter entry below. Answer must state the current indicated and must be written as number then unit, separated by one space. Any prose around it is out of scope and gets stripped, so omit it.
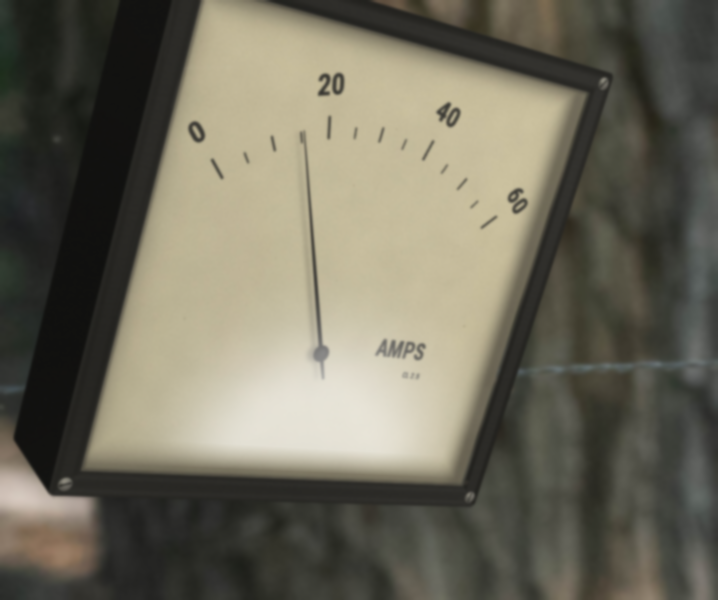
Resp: 15 A
